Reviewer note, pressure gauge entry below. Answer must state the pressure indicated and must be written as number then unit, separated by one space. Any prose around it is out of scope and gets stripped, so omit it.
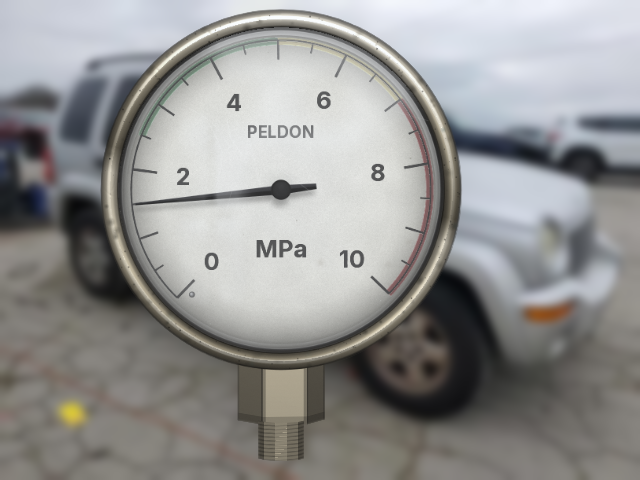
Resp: 1.5 MPa
